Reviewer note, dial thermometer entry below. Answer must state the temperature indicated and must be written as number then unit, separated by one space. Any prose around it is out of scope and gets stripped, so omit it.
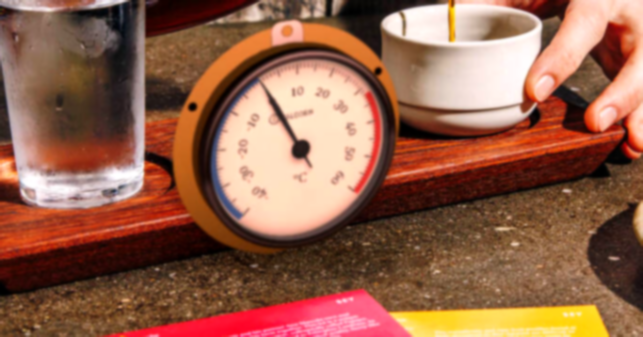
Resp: 0 °C
